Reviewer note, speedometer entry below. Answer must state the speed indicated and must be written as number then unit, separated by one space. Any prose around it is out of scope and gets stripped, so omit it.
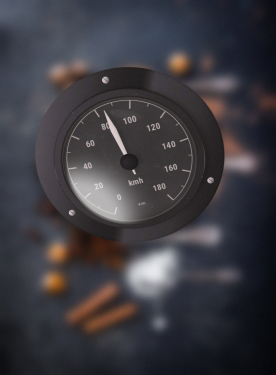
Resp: 85 km/h
